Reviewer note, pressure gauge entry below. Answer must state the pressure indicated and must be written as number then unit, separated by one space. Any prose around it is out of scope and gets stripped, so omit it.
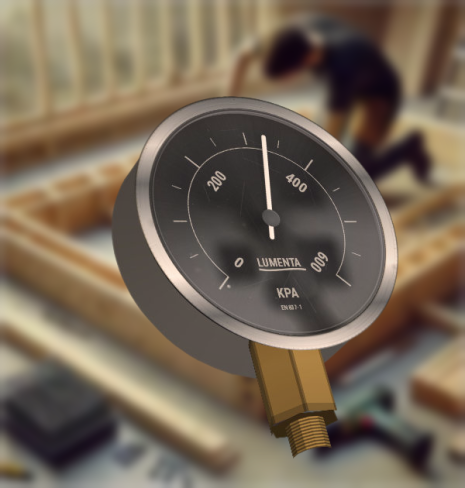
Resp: 325 kPa
